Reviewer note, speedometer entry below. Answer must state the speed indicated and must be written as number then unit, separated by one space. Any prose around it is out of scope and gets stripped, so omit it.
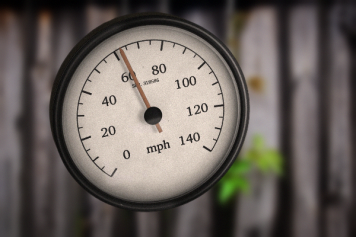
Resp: 62.5 mph
